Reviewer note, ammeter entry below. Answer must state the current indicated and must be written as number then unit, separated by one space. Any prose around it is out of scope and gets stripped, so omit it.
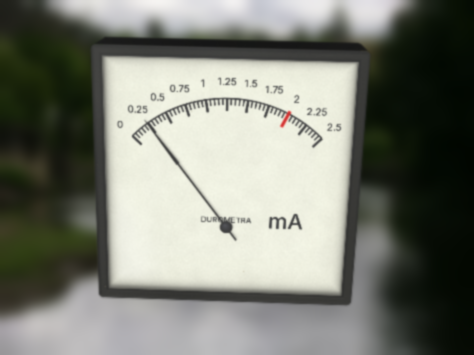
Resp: 0.25 mA
